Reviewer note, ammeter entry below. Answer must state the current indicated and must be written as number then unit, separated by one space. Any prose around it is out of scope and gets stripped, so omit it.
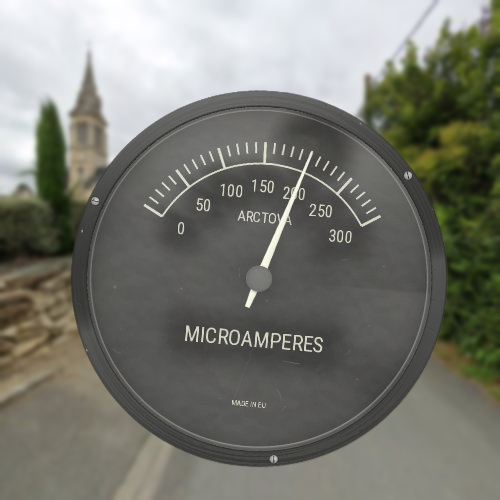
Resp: 200 µA
